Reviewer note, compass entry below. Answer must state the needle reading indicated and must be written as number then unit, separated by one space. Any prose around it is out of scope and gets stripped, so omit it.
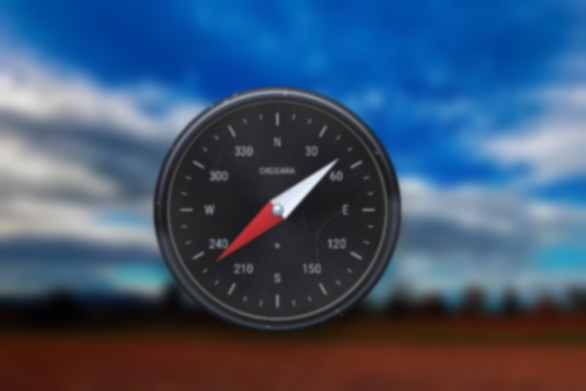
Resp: 230 °
